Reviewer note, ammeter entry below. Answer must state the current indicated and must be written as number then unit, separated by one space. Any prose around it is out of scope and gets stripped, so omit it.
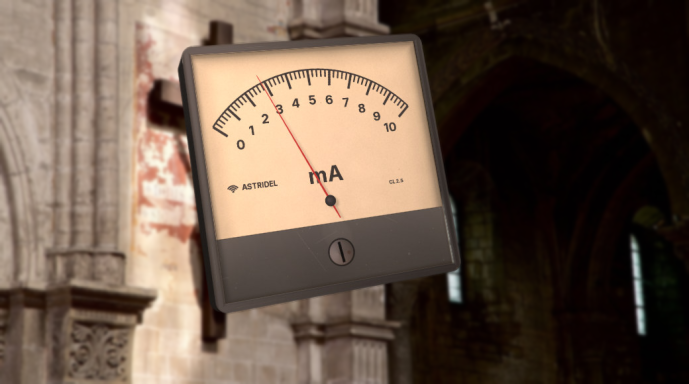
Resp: 2.8 mA
